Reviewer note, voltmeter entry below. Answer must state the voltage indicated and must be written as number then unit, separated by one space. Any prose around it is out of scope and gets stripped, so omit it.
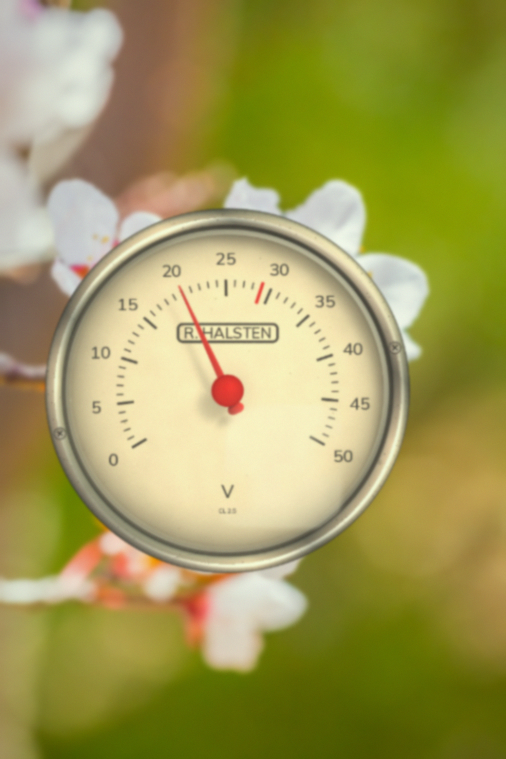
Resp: 20 V
